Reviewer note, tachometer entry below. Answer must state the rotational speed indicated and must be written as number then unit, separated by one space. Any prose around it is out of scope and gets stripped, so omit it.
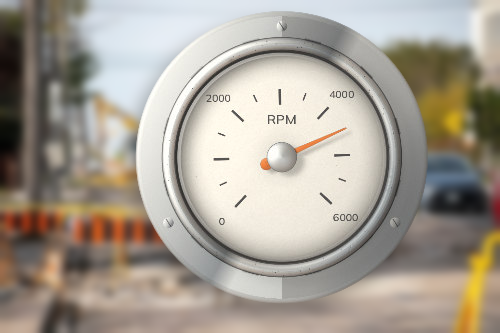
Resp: 4500 rpm
